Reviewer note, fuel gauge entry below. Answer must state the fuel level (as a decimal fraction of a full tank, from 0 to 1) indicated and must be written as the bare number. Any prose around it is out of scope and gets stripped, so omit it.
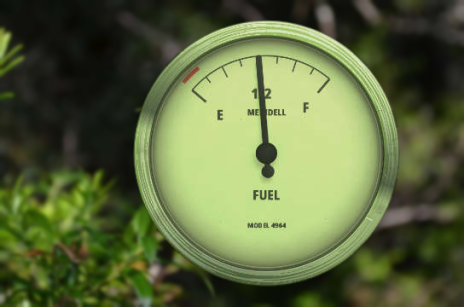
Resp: 0.5
